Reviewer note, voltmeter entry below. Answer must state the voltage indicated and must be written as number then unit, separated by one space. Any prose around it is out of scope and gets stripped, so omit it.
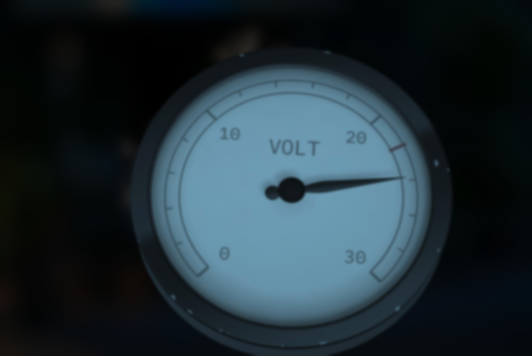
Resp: 24 V
